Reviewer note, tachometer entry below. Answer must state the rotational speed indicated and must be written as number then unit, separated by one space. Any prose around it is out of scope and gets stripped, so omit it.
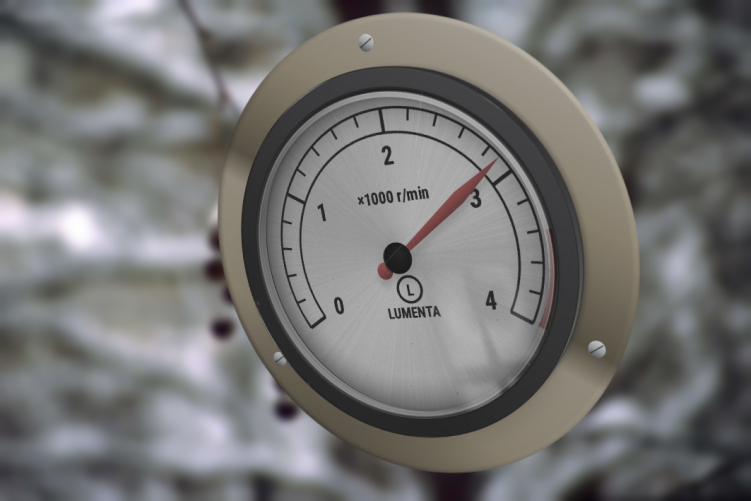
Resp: 2900 rpm
